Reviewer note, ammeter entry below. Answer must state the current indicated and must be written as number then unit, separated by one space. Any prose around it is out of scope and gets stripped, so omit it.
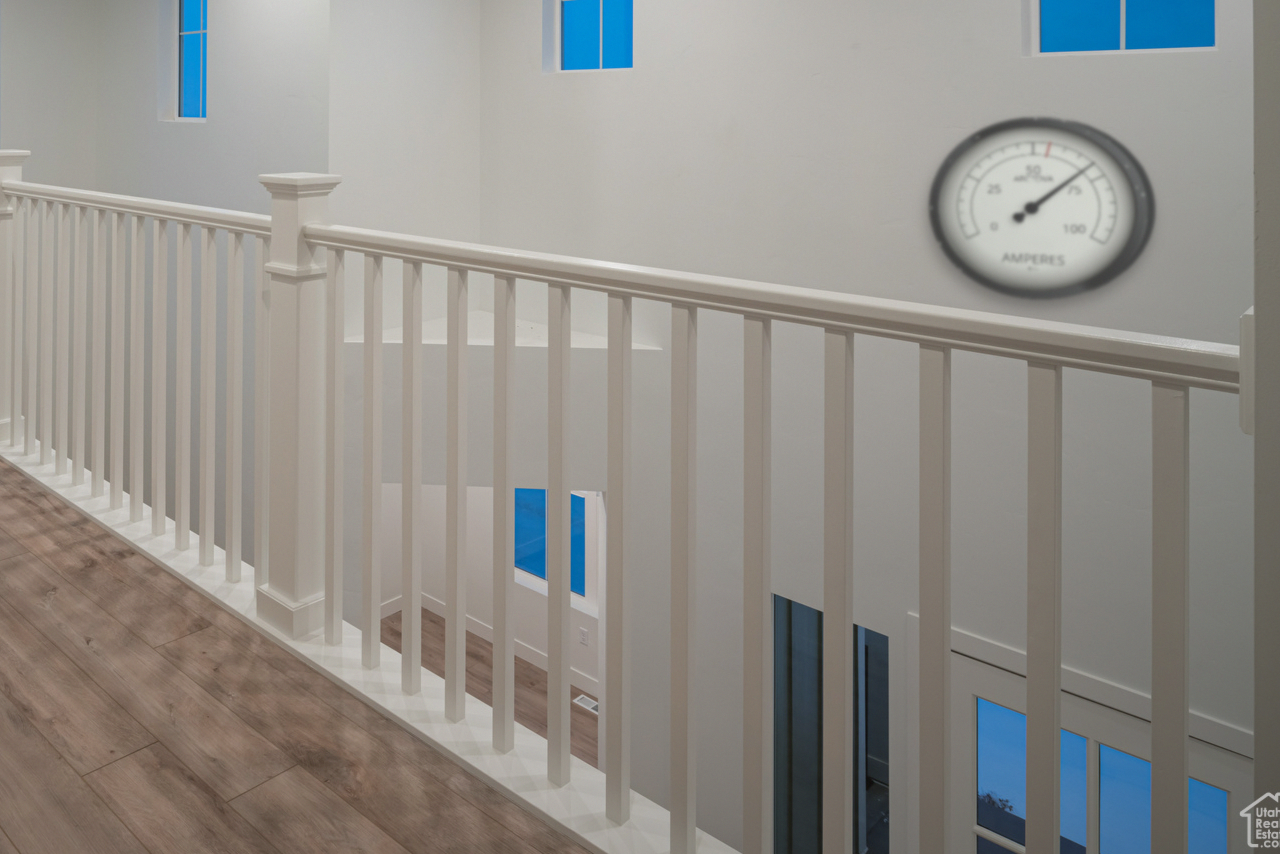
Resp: 70 A
